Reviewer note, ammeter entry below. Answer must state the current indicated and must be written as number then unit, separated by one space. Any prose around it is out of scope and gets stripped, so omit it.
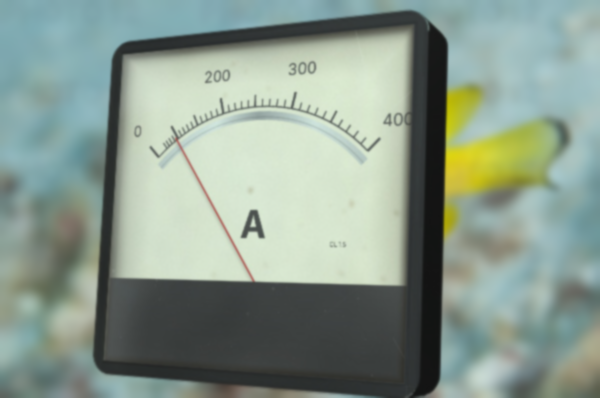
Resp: 100 A
